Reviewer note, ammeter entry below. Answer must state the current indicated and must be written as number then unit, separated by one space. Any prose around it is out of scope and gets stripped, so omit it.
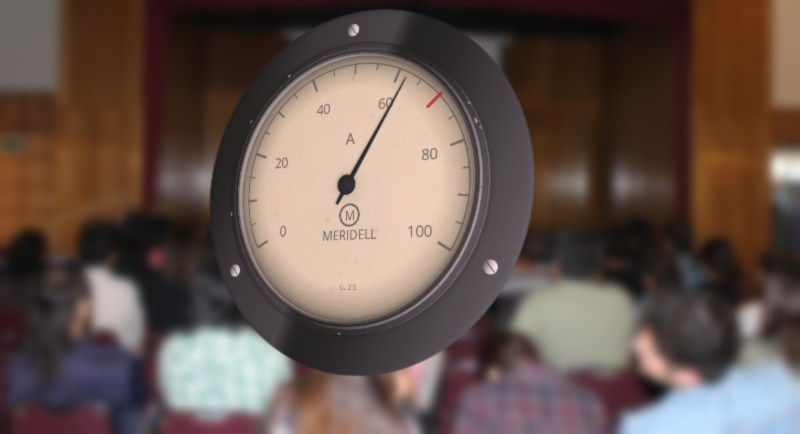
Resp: 62.5 A
